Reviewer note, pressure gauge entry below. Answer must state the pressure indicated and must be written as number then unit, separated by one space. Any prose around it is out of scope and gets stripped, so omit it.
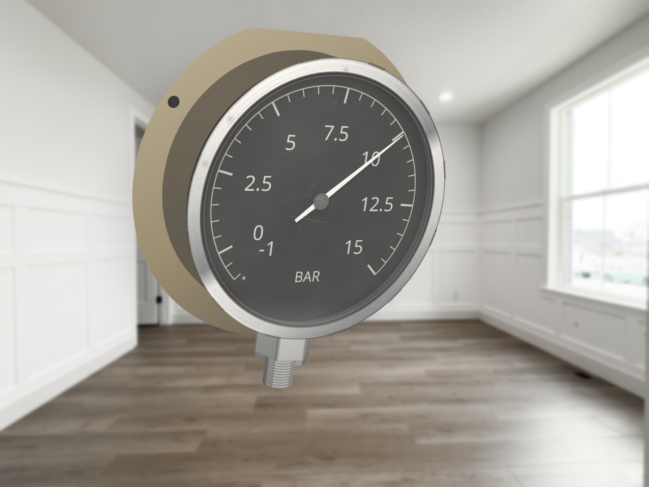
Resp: 10 bar
